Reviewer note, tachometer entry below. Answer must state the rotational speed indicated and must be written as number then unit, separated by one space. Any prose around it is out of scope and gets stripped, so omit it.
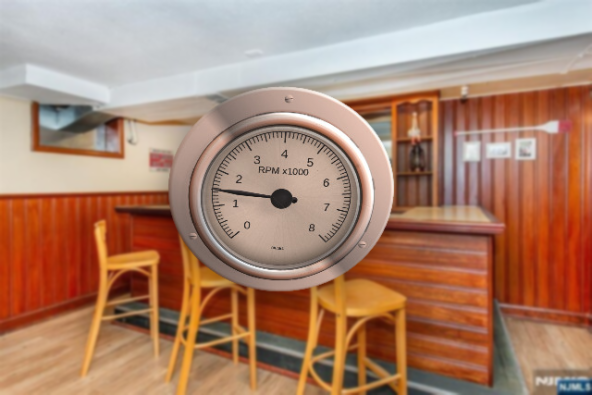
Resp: 1500 rpm
